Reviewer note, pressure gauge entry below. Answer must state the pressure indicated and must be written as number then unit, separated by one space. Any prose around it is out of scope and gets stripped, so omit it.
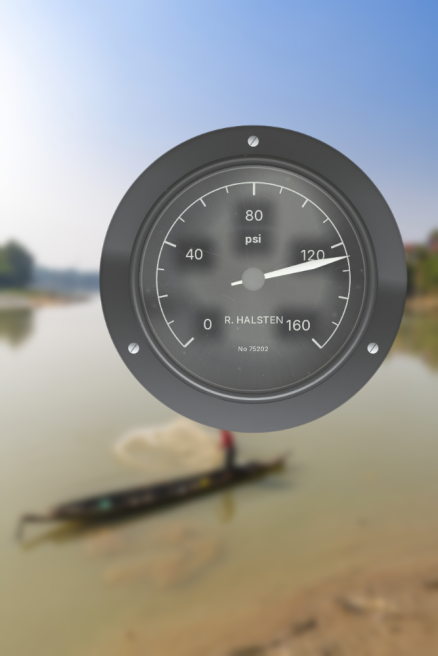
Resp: 125 psi
